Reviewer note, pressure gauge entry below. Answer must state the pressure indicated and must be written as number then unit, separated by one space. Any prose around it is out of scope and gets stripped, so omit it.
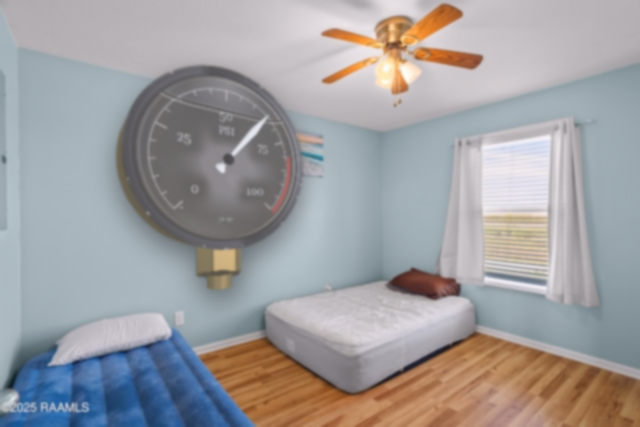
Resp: 65 psi
